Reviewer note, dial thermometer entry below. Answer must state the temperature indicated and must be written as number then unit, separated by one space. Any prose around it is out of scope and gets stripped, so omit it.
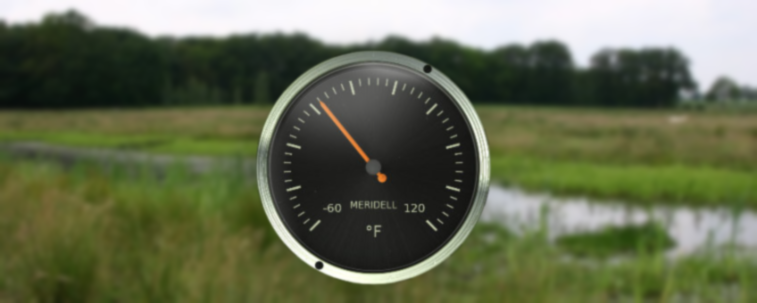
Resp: 4 °F
